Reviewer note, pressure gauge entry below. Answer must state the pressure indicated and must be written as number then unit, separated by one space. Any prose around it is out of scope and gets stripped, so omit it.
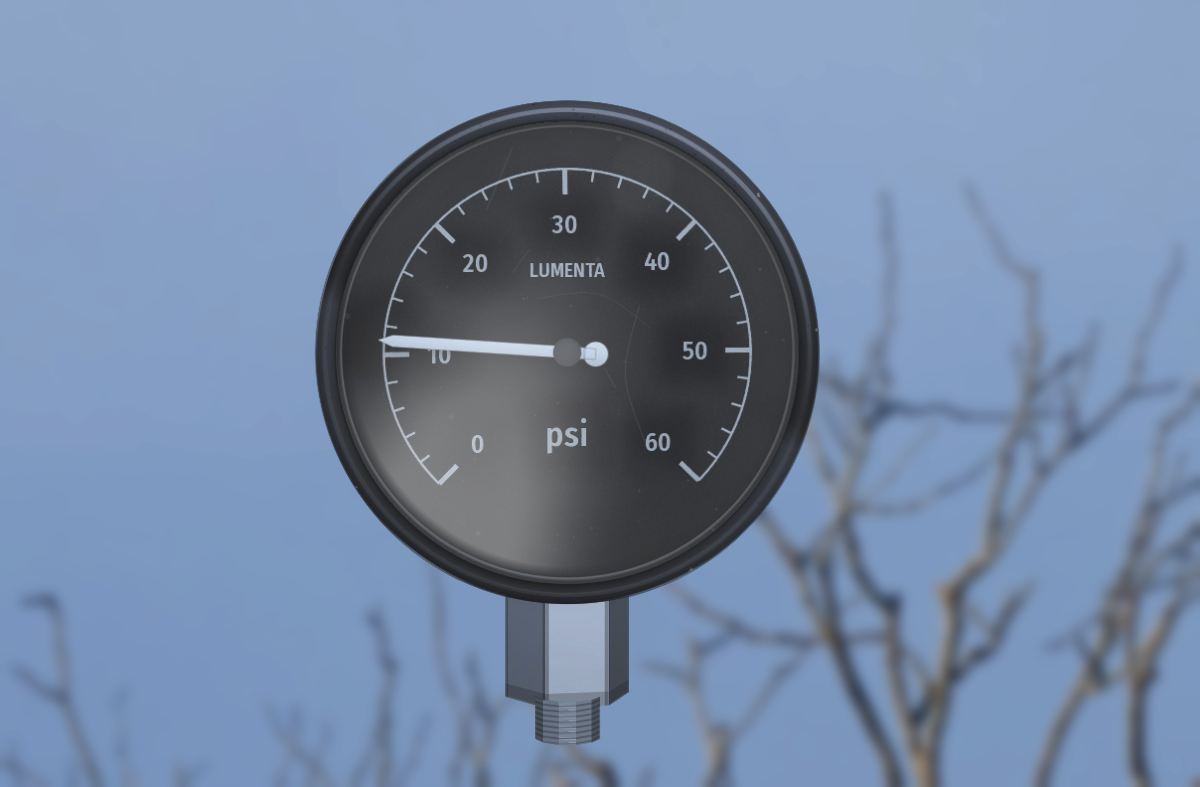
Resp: 11 psi
